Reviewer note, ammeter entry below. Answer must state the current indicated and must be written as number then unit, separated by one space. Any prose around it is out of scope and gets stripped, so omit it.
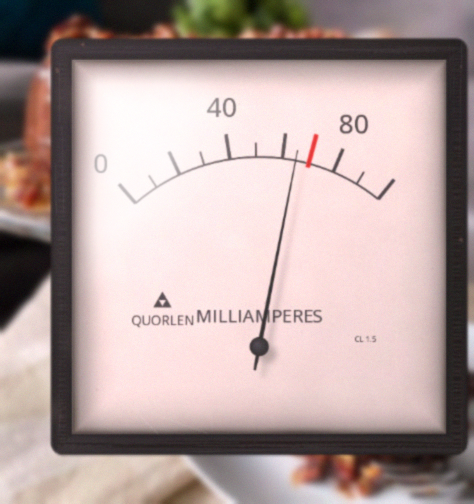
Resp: 65 mA
